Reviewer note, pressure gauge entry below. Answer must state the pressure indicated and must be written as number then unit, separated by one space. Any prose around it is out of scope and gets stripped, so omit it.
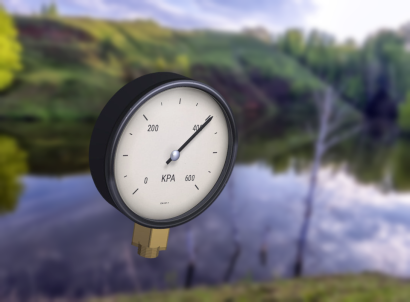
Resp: 400 kPa
